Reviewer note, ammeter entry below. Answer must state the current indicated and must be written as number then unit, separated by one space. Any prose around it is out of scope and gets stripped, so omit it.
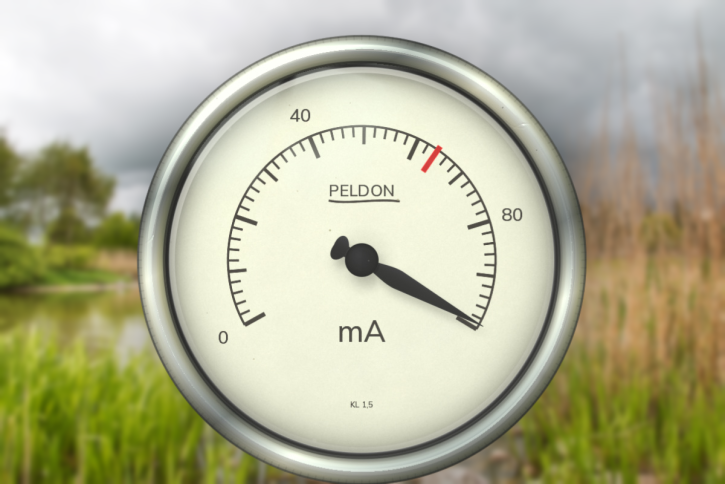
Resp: 99 mA
